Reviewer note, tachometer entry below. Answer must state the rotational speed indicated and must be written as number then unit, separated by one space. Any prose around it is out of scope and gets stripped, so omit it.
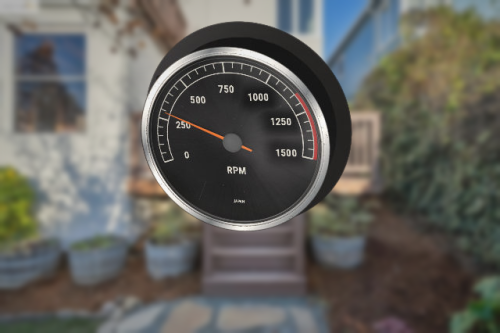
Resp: 300 rpm
